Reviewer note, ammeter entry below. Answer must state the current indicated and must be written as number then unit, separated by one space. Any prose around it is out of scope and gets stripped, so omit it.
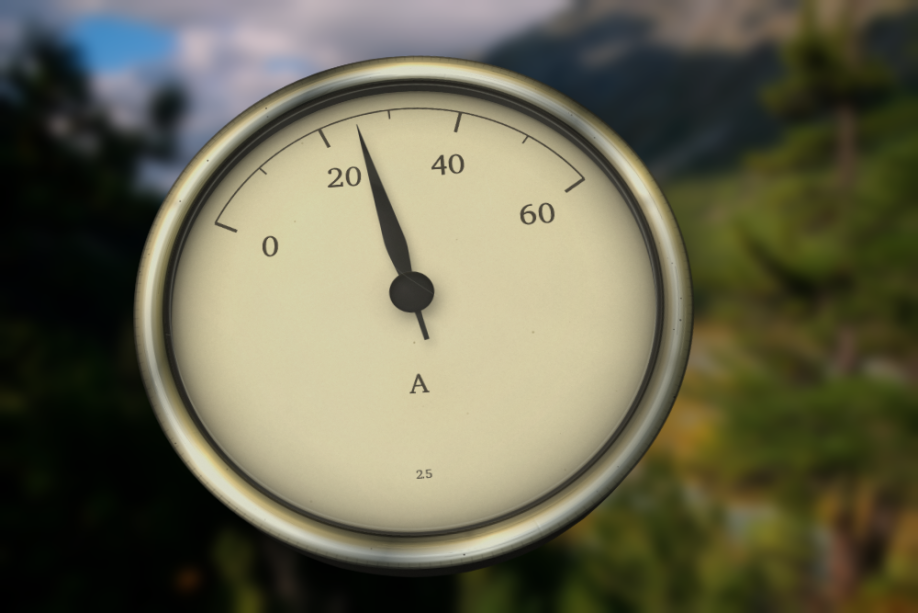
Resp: 25 A
